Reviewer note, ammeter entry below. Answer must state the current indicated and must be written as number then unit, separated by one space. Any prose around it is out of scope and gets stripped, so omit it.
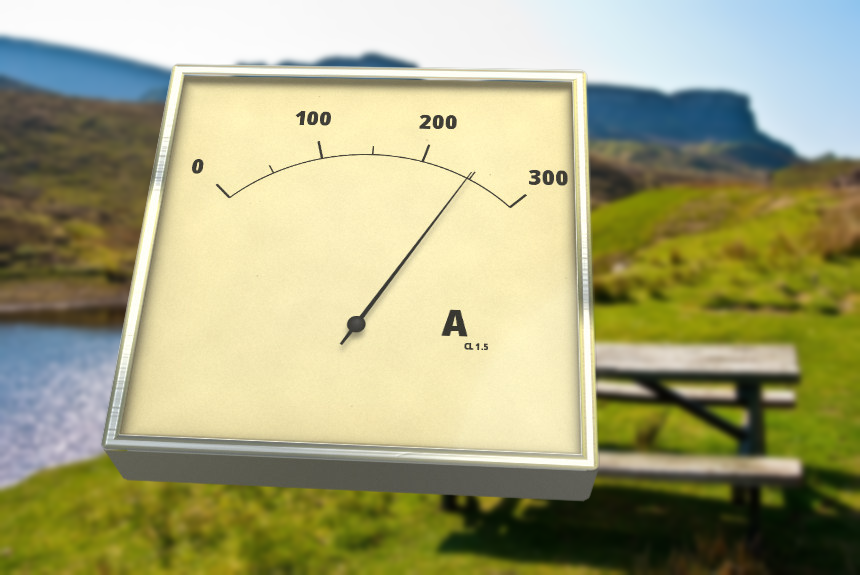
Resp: 250 A
